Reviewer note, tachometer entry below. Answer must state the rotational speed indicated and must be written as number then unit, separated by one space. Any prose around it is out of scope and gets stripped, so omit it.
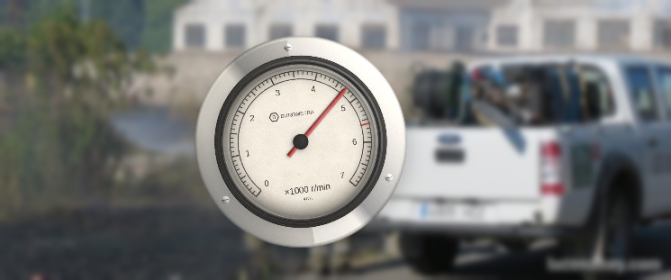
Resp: 4700 rpm
